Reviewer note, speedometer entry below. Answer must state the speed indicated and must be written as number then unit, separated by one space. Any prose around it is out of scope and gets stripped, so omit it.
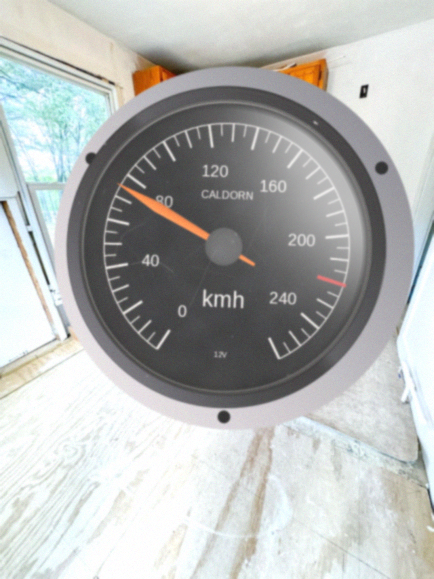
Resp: 75 km/h
